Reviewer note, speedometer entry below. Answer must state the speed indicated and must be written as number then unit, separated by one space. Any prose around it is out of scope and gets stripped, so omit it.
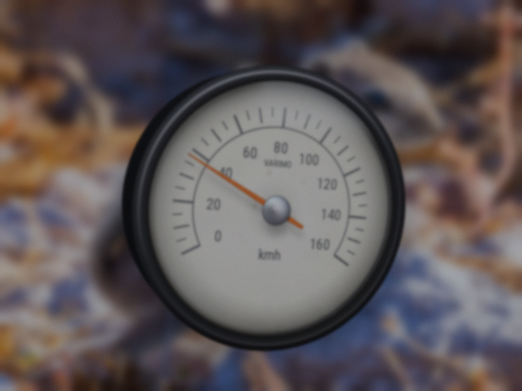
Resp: 37.5 km/h
